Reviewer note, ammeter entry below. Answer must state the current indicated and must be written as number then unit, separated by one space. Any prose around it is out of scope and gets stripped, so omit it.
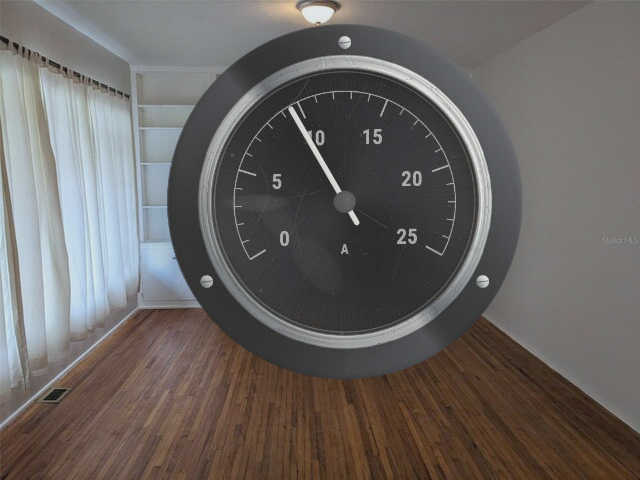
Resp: 9.5 A
